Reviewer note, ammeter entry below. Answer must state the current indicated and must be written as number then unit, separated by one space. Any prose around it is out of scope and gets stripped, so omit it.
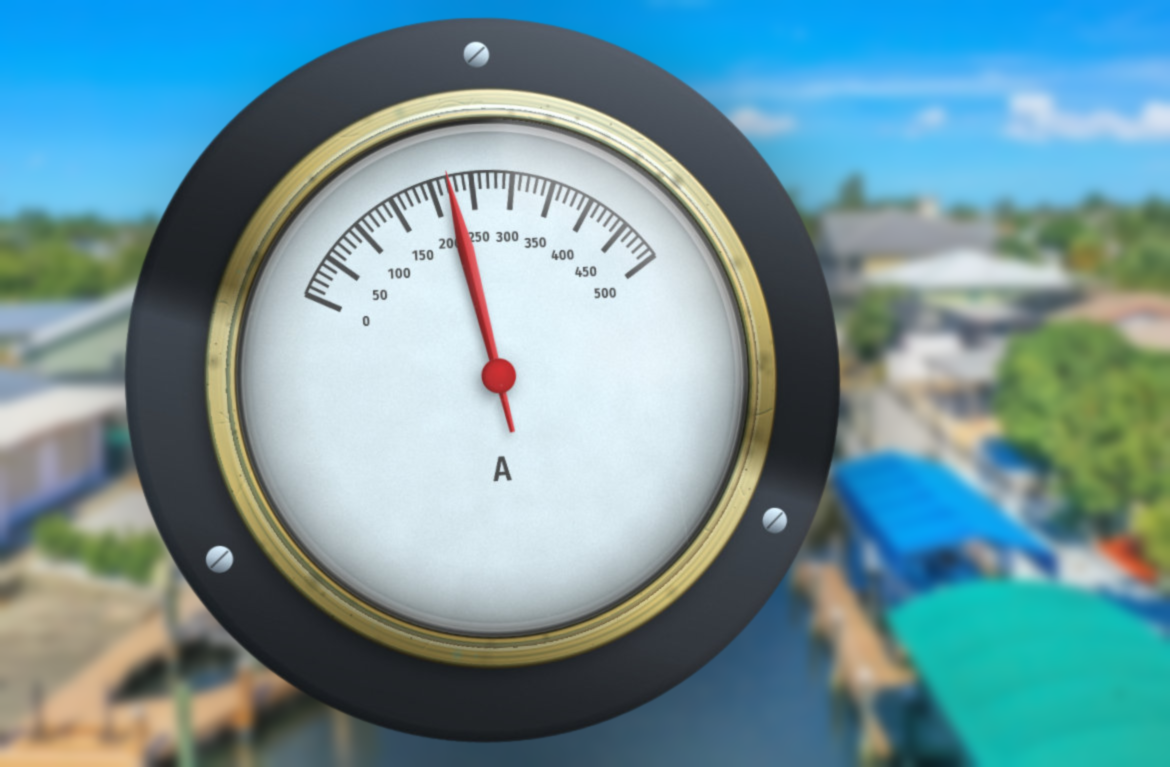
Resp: 220 A
